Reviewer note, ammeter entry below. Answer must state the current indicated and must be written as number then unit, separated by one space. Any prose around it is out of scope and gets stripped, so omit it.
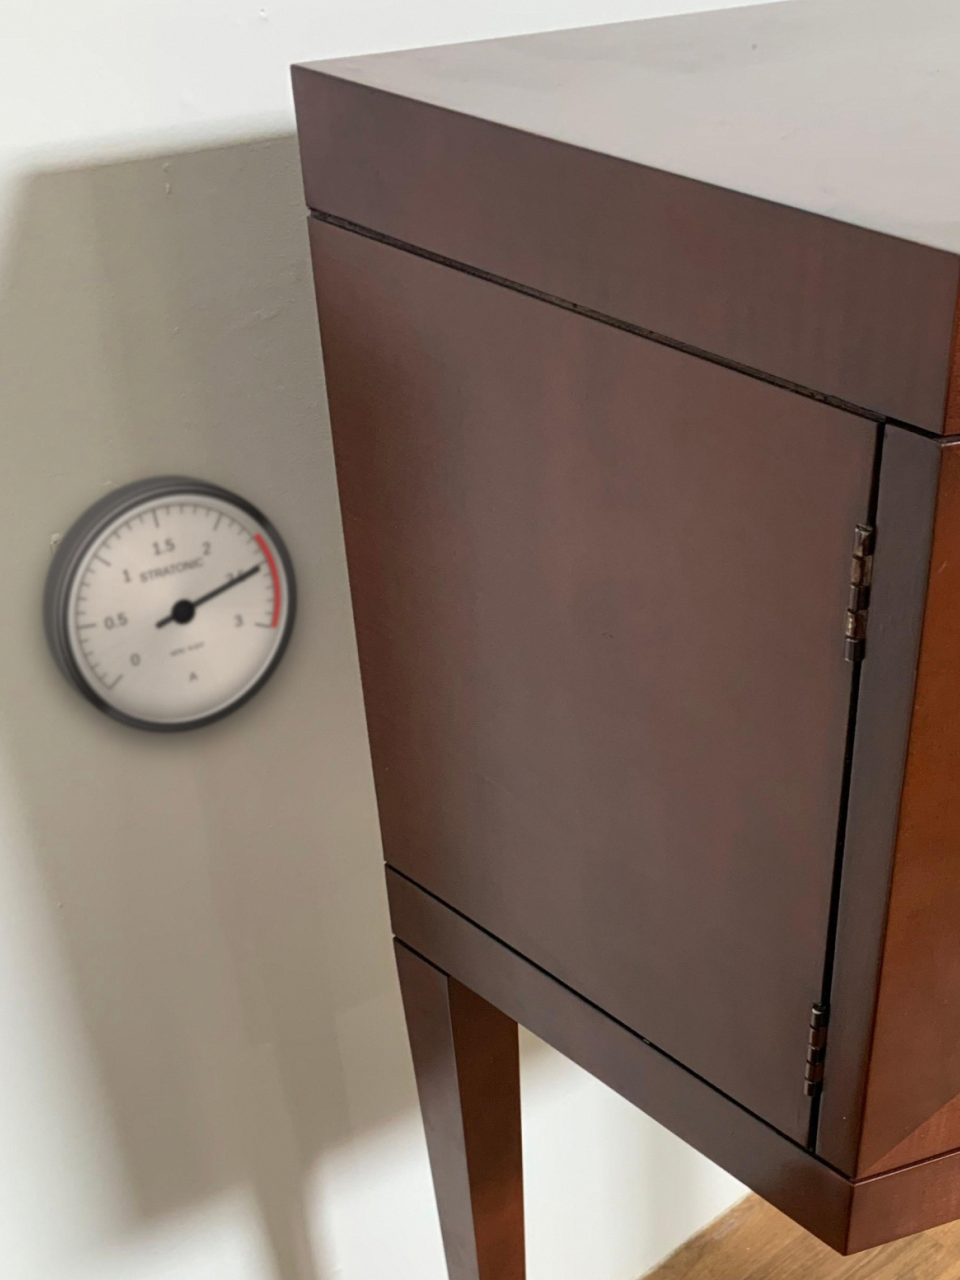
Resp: 2.5 A
